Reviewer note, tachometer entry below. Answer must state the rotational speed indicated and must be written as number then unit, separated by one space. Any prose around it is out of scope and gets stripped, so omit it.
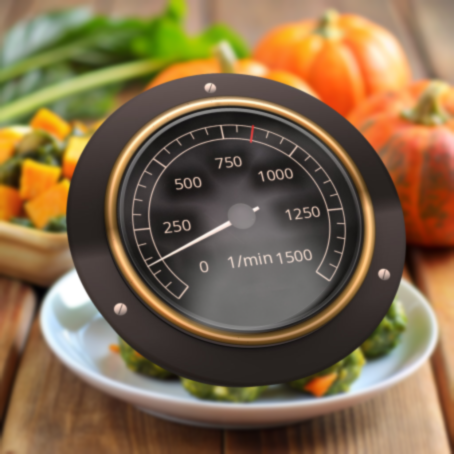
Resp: 125 rpm
